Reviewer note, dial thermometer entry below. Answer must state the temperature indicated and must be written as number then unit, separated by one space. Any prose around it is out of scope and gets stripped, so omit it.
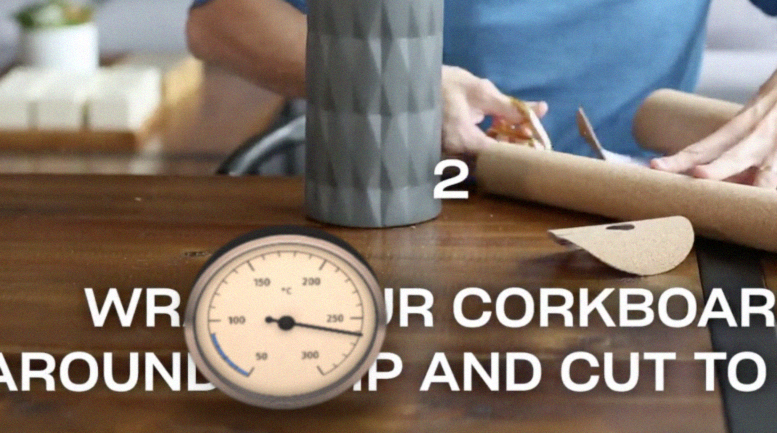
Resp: 260 °C
